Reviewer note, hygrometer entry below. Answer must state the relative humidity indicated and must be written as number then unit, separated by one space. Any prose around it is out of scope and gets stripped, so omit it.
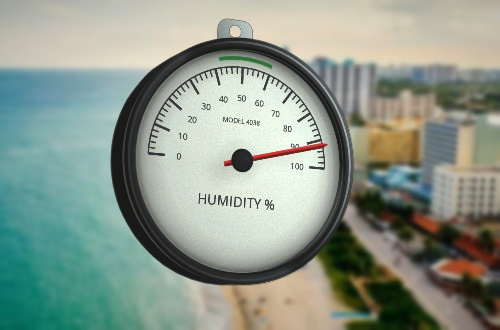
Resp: 92 %
